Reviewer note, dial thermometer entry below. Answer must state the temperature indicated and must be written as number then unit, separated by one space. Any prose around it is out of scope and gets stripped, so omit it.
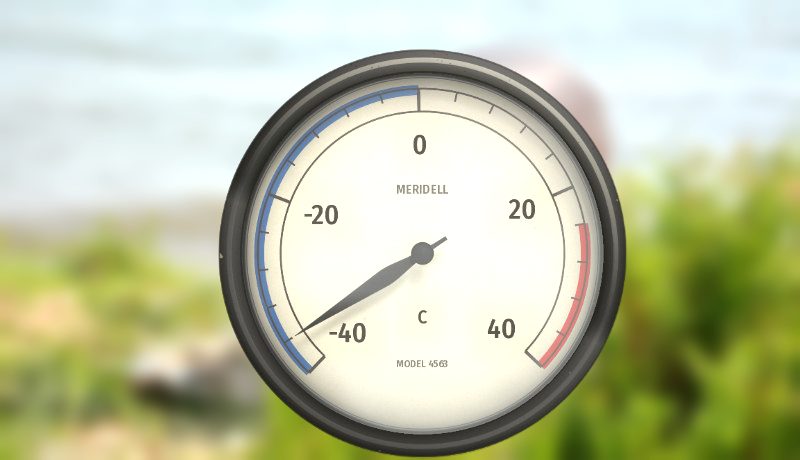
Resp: -36 °C
